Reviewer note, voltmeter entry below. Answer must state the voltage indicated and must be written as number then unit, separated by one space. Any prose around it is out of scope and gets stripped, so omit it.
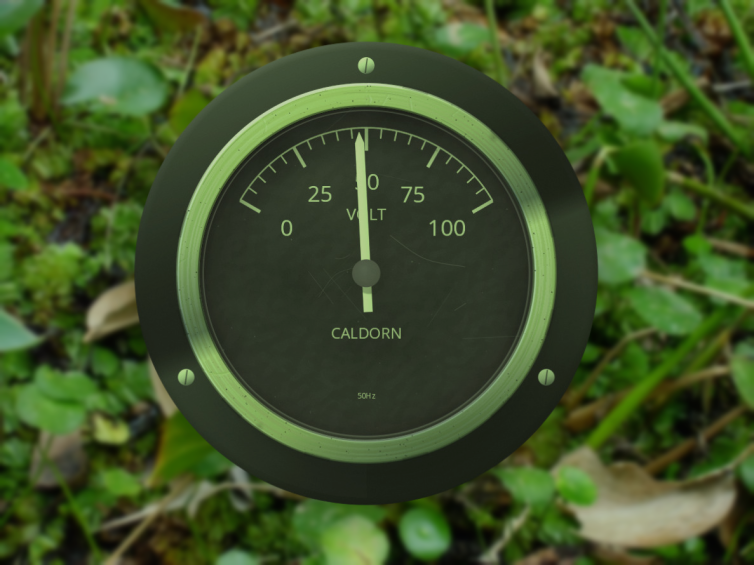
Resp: 47.5 V
